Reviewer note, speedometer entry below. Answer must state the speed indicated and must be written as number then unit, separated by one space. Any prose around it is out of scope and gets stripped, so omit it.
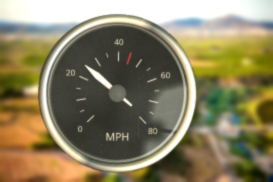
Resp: 25 mph
